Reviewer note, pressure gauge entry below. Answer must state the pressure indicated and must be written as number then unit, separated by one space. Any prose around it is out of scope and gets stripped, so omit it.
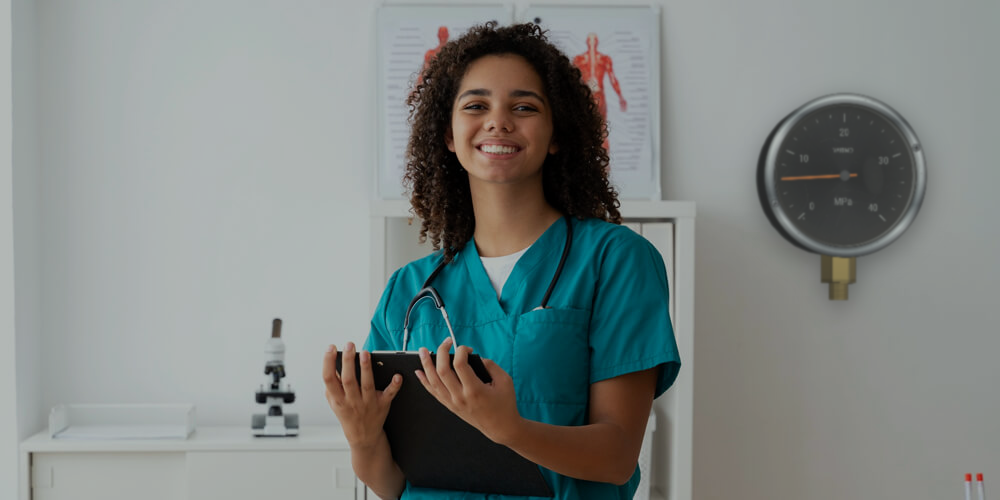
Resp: 6 MPa
